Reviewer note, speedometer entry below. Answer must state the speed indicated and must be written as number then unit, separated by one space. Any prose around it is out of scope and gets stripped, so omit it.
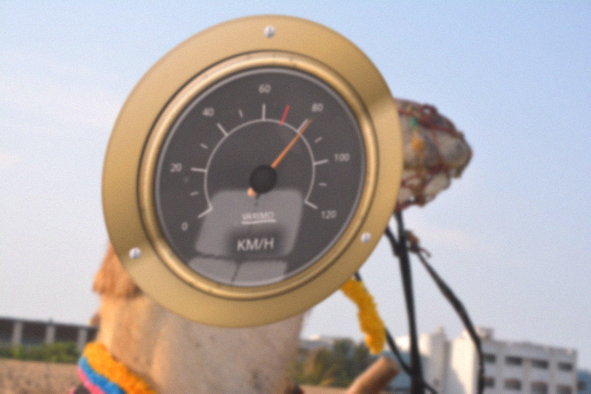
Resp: 80 km/h
